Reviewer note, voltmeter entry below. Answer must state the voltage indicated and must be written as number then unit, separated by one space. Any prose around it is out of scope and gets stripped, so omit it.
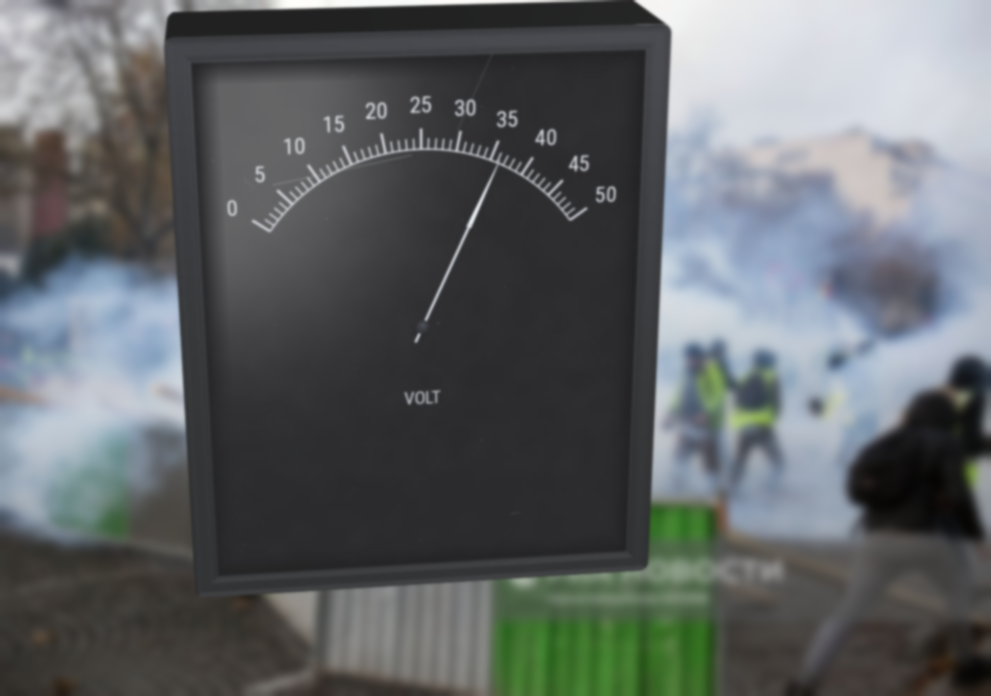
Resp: 36 V
